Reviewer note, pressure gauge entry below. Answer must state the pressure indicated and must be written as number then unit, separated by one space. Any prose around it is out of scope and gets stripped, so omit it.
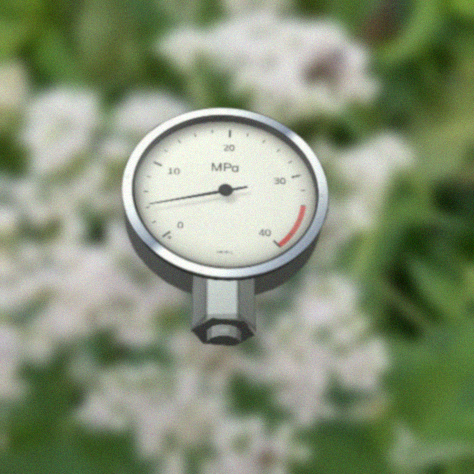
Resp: 4 MPa
